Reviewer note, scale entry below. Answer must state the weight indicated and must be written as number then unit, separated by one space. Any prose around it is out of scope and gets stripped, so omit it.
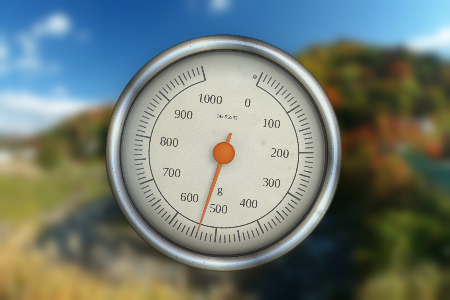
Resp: 540 g
